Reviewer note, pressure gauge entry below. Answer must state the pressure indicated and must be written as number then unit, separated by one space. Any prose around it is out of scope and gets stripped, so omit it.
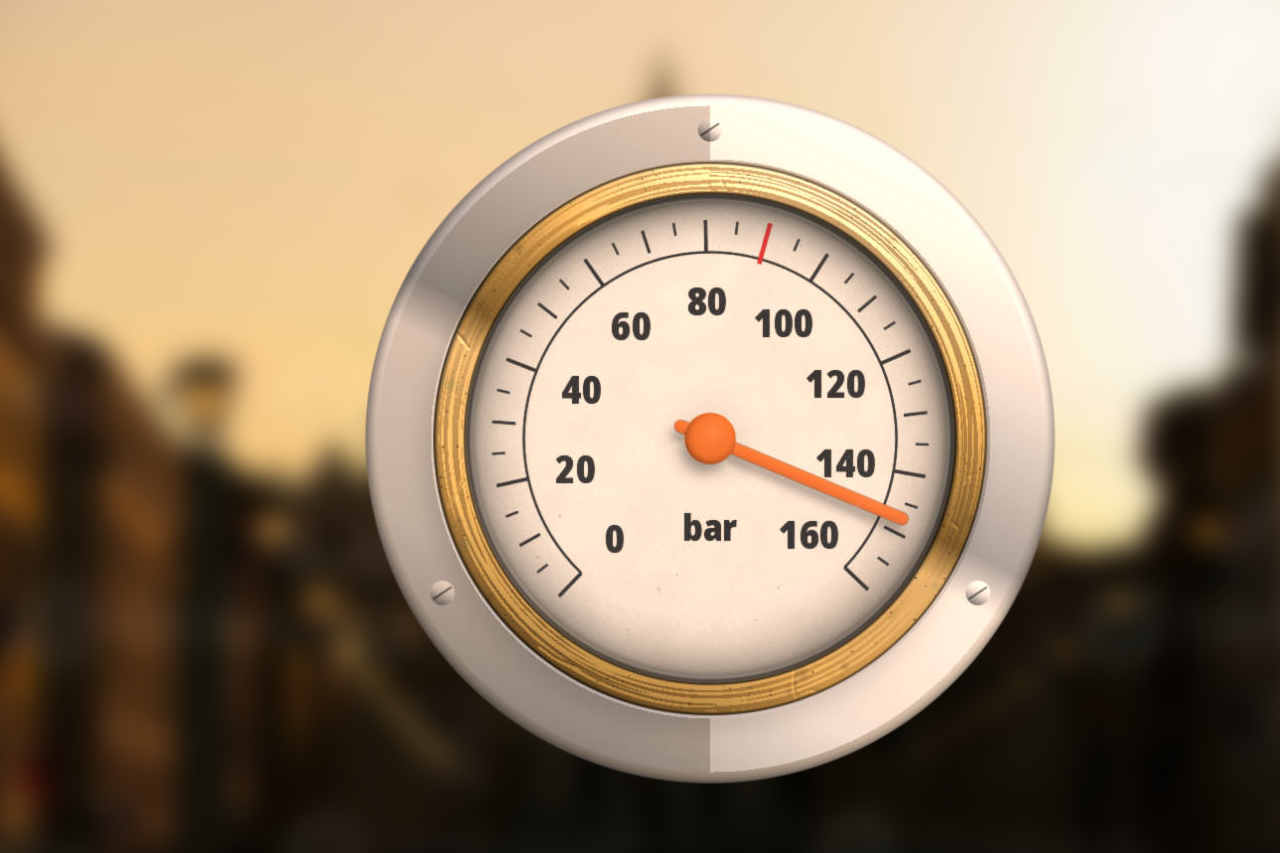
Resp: 147.5 bar
